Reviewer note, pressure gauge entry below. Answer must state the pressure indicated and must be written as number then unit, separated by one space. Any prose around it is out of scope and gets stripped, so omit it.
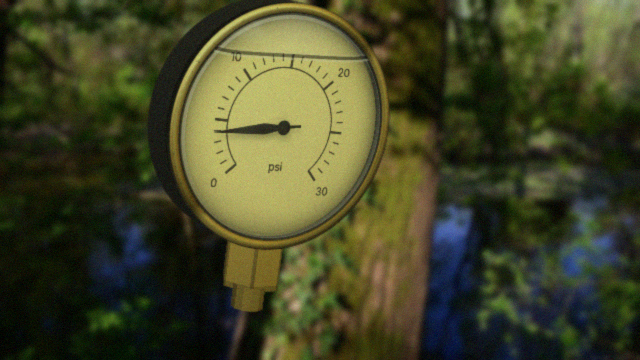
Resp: 4 psi
